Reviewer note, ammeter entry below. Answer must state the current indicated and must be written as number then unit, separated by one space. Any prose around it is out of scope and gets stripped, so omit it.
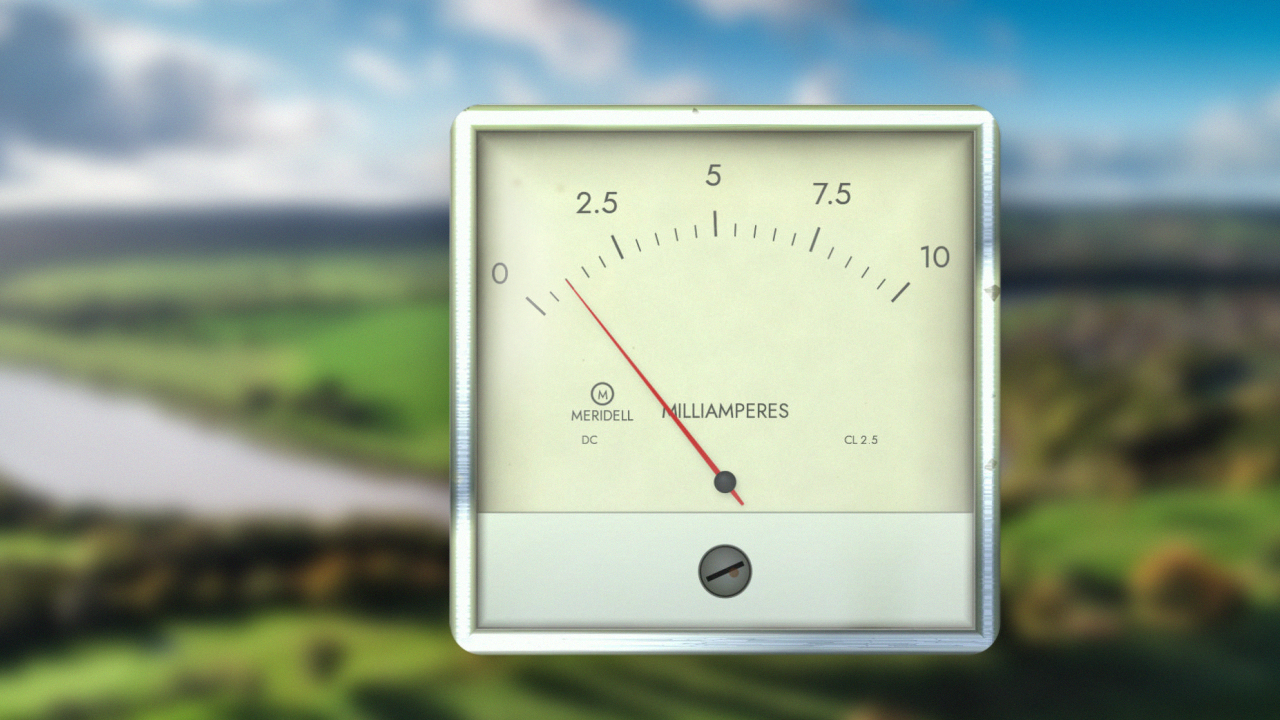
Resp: 1 mA
